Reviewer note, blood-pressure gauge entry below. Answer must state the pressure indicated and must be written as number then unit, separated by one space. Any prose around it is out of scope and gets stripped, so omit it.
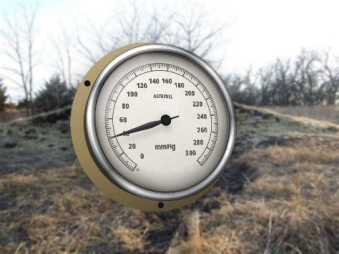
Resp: 40 mmHg
